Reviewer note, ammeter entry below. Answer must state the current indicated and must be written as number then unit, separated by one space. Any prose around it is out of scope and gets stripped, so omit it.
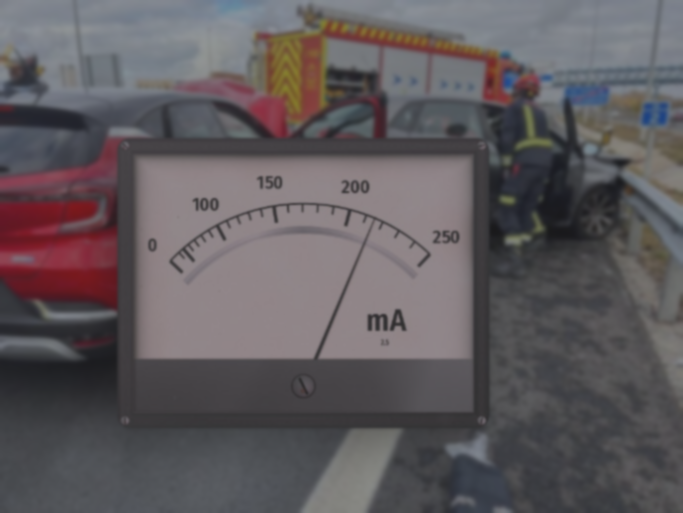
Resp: 215 mA
